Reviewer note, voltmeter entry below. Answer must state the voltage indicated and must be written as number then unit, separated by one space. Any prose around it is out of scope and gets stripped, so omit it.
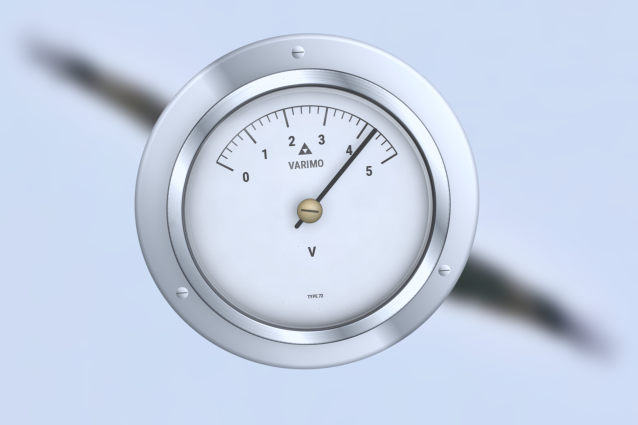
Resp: 4.2 V
